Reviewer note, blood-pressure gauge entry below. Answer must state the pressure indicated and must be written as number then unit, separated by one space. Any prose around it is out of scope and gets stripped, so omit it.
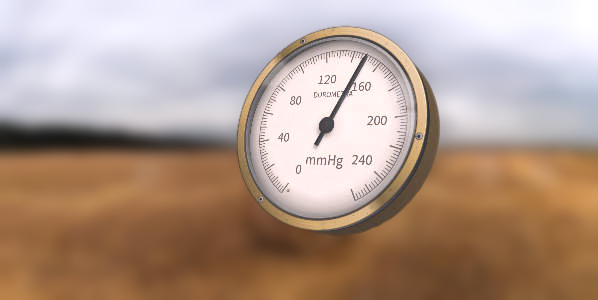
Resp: 150 mmHg
